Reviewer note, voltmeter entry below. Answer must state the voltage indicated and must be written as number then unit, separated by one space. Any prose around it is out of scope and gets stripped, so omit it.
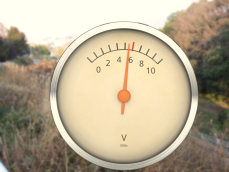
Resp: 5.5 V
